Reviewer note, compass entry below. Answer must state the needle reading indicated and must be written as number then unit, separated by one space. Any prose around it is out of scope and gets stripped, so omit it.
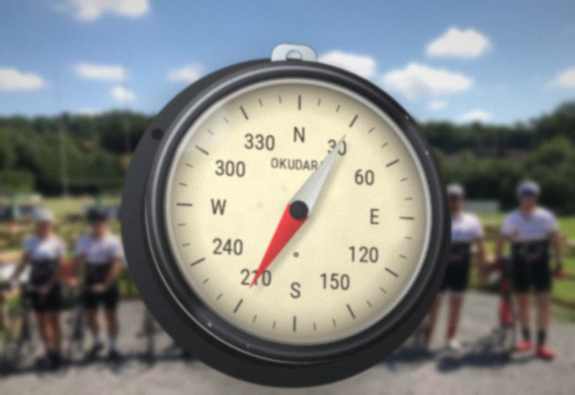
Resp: 210 °
